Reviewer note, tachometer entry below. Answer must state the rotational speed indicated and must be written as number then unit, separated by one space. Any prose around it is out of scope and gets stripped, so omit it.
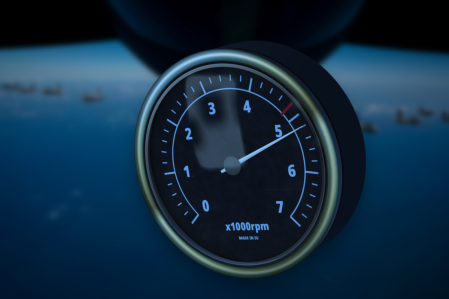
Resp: 5200 rpm
